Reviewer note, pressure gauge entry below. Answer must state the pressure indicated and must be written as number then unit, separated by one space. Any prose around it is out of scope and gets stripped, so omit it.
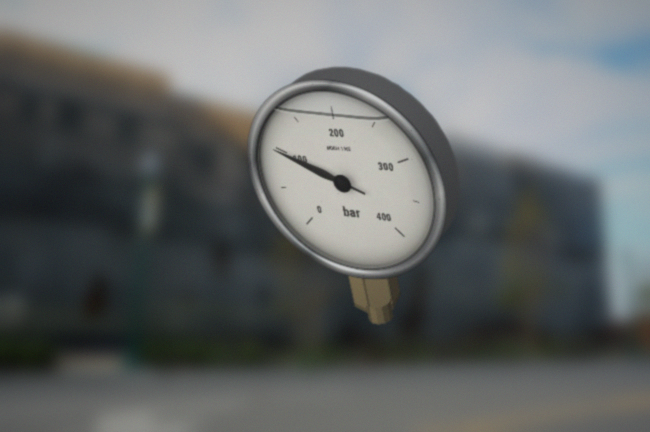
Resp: 100 bar
